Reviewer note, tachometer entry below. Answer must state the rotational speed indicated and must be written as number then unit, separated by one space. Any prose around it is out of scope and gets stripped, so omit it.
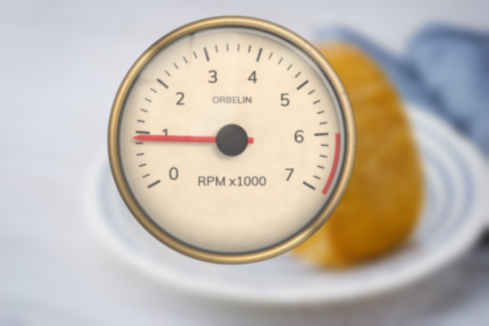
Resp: 900 rpm
